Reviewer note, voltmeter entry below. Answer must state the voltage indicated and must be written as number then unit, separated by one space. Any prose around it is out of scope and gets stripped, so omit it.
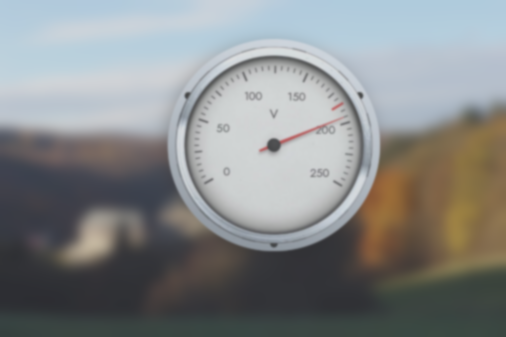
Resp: 195 V
